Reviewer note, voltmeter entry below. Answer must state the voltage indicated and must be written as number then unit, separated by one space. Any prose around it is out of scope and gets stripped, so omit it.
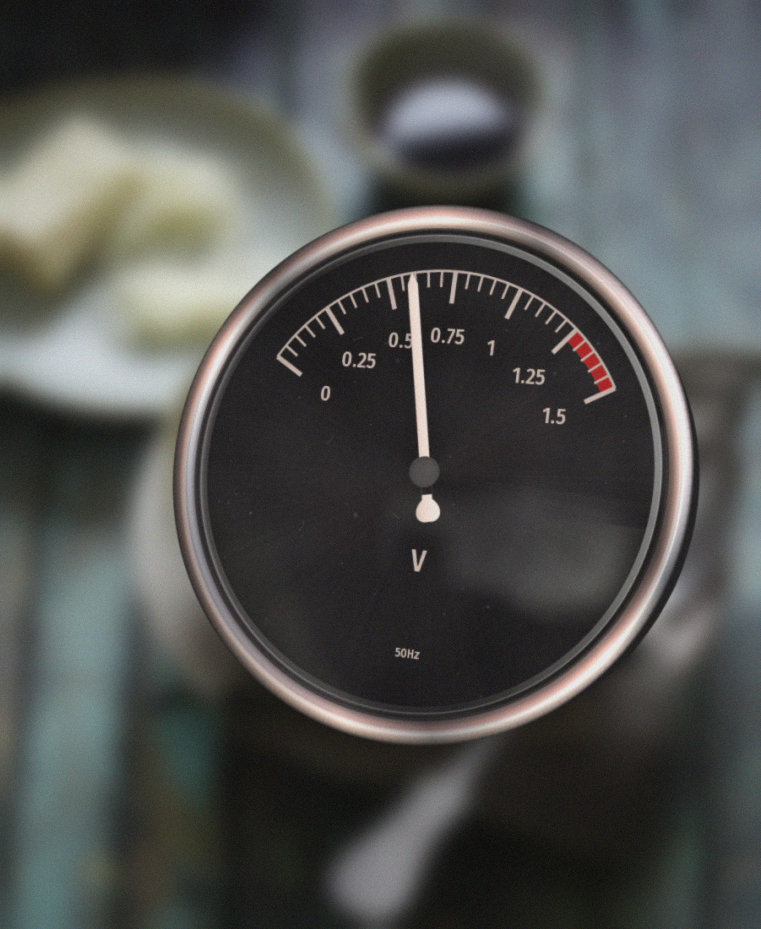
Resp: 0.6 V
